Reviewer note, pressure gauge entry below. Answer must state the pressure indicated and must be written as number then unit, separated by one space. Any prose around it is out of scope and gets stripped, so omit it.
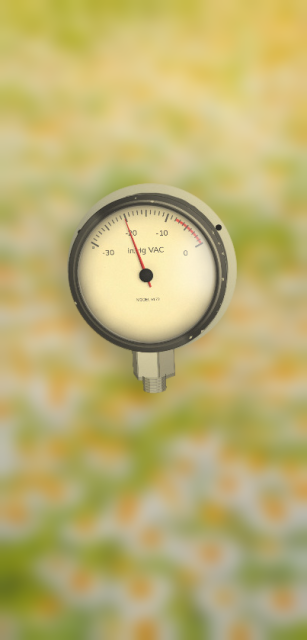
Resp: -20 inHg
